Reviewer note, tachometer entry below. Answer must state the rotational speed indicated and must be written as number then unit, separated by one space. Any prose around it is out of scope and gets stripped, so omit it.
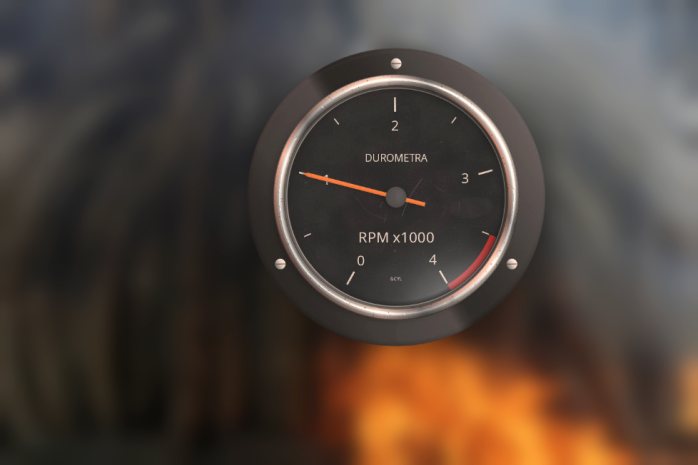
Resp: 1000 rpm
